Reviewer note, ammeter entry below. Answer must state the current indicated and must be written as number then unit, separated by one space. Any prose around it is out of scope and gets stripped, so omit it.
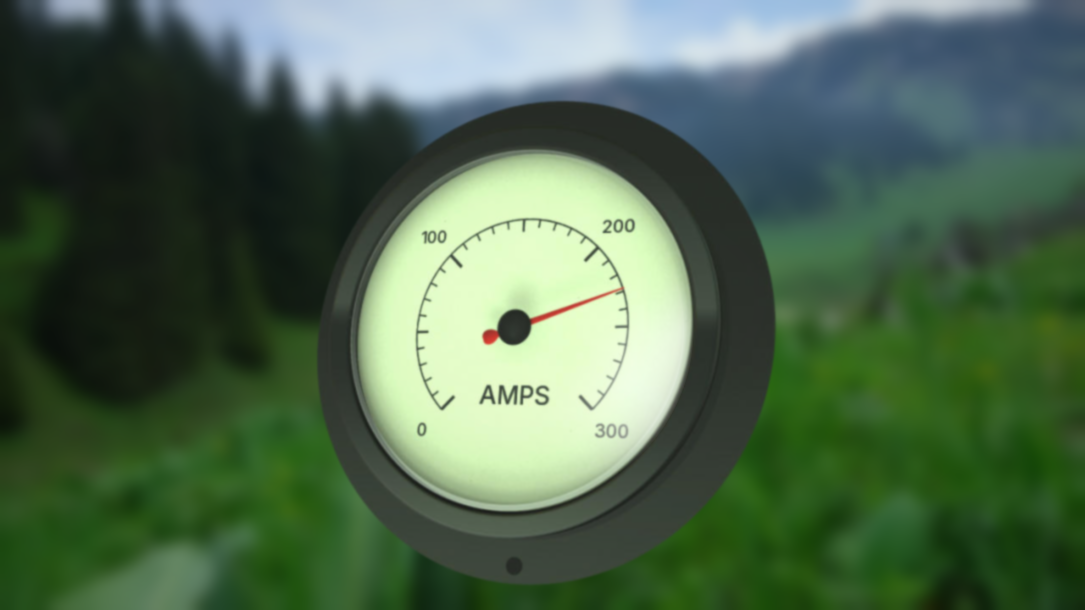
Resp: 230 A
